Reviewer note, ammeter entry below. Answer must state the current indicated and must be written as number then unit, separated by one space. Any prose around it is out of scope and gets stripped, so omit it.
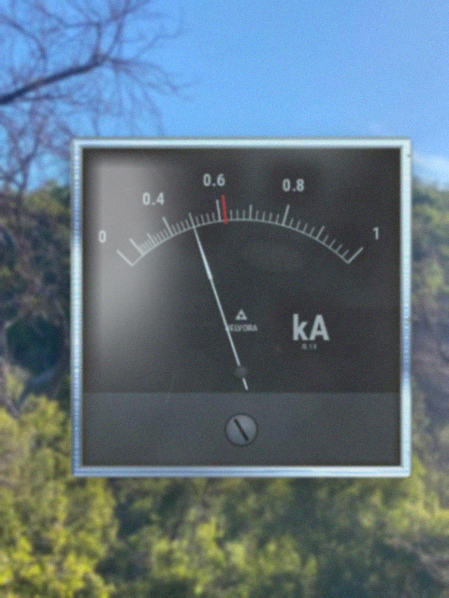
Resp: 0.5 kA
